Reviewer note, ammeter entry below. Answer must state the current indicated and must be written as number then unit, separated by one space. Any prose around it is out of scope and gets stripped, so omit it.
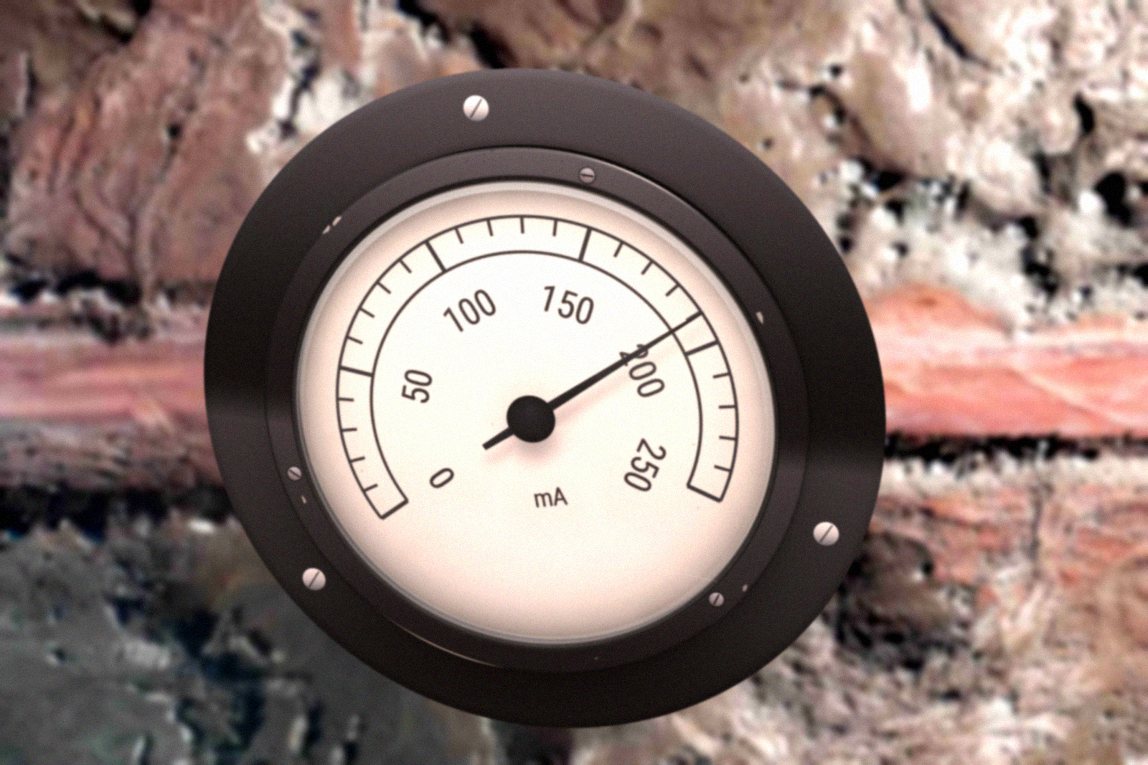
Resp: 190 mA
